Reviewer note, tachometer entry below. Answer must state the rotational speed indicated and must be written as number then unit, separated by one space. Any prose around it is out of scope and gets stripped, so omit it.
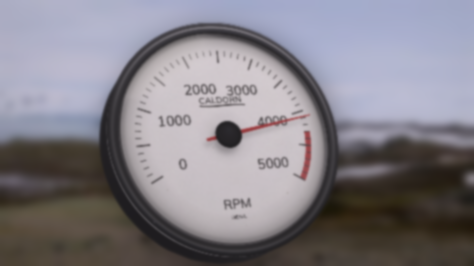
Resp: 4100 rpm
